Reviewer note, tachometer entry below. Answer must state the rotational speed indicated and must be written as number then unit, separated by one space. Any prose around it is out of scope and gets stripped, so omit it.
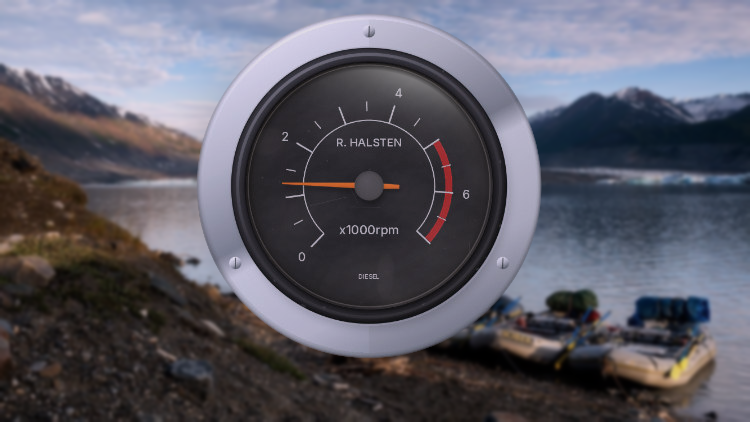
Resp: 1250 rpm
